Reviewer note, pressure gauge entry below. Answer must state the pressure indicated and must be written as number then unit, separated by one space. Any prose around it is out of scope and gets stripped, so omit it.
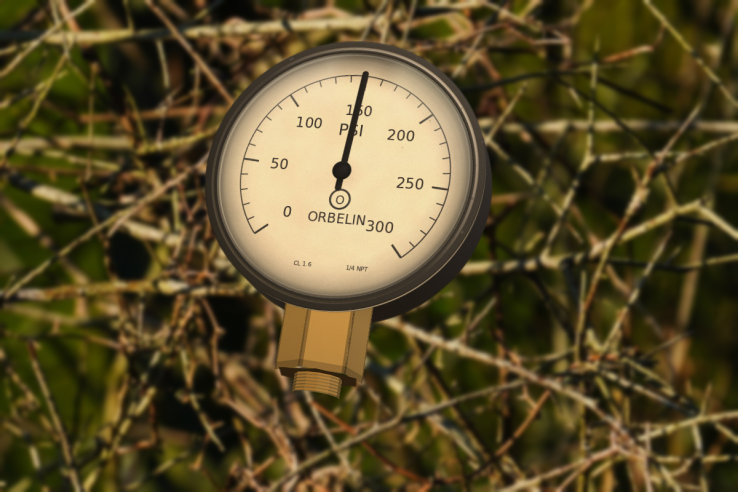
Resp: 150 psi
